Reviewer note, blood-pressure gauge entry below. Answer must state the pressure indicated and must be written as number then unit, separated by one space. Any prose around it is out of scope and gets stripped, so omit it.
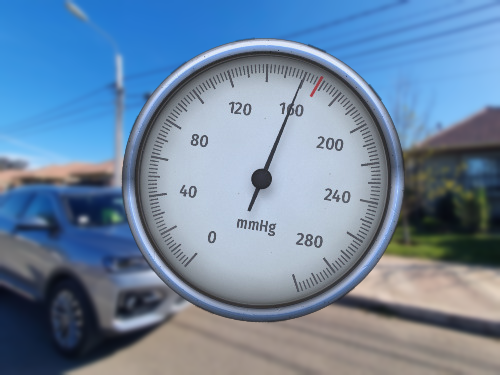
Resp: 160 mmHg
